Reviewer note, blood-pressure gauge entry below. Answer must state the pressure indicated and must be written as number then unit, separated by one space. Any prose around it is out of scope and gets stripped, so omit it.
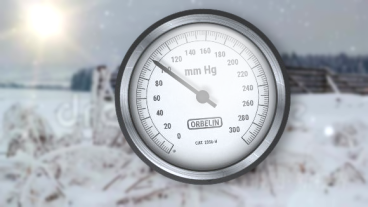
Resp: 100 mmHg
